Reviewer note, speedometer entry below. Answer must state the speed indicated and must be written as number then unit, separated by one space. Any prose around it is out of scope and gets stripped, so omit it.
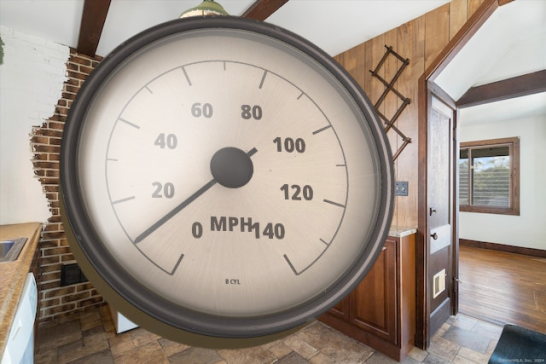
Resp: 10 mph
